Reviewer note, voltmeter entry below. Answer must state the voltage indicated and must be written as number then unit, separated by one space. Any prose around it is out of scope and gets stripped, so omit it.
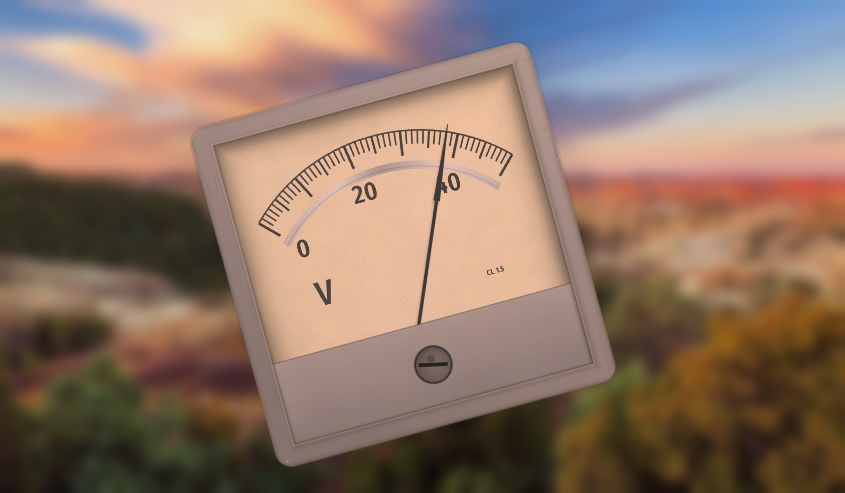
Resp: 38 V
